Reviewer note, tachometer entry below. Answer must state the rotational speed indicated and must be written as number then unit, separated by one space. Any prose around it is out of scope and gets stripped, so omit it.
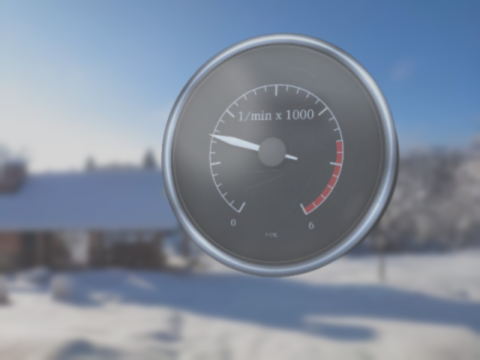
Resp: 1500 rpm
